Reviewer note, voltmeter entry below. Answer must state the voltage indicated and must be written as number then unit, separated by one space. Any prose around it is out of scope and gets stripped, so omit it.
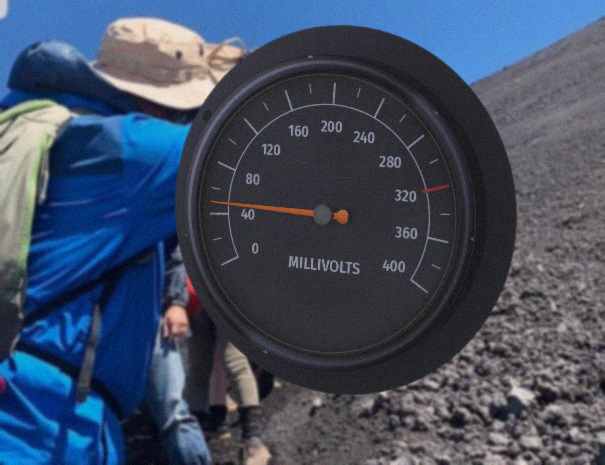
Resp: 50 mV
